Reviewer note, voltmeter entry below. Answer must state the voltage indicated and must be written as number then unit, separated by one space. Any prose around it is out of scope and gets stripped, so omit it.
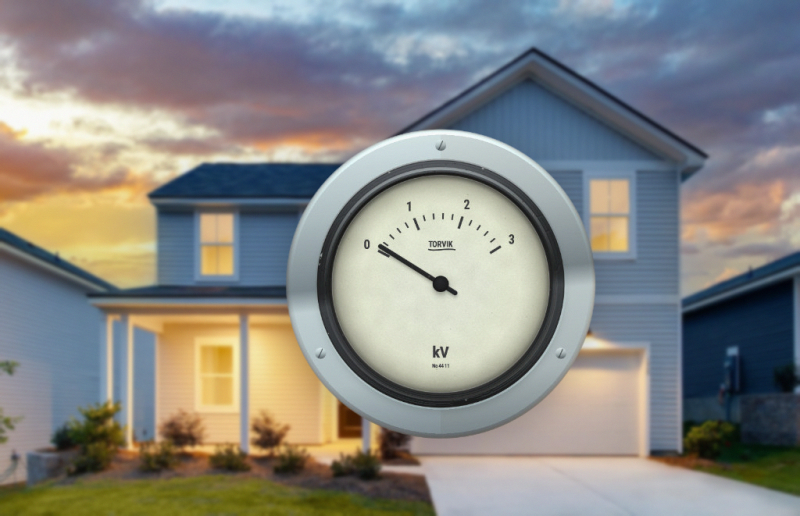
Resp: 0.1 kV
